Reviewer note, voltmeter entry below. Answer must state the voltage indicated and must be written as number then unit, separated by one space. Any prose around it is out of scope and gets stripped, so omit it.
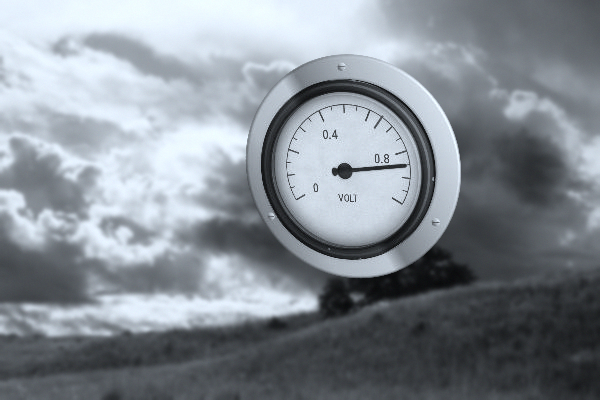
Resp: 0.85 V
